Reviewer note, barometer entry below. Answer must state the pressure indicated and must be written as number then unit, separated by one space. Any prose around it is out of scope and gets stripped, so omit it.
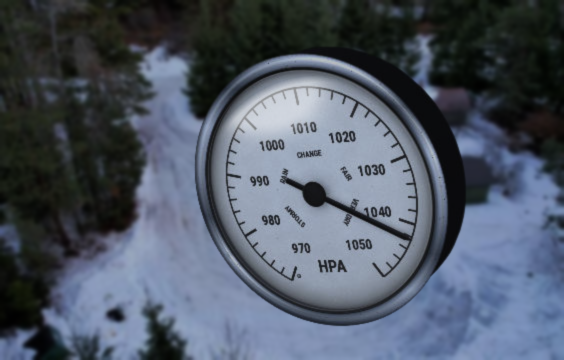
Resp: 1042 hPa
